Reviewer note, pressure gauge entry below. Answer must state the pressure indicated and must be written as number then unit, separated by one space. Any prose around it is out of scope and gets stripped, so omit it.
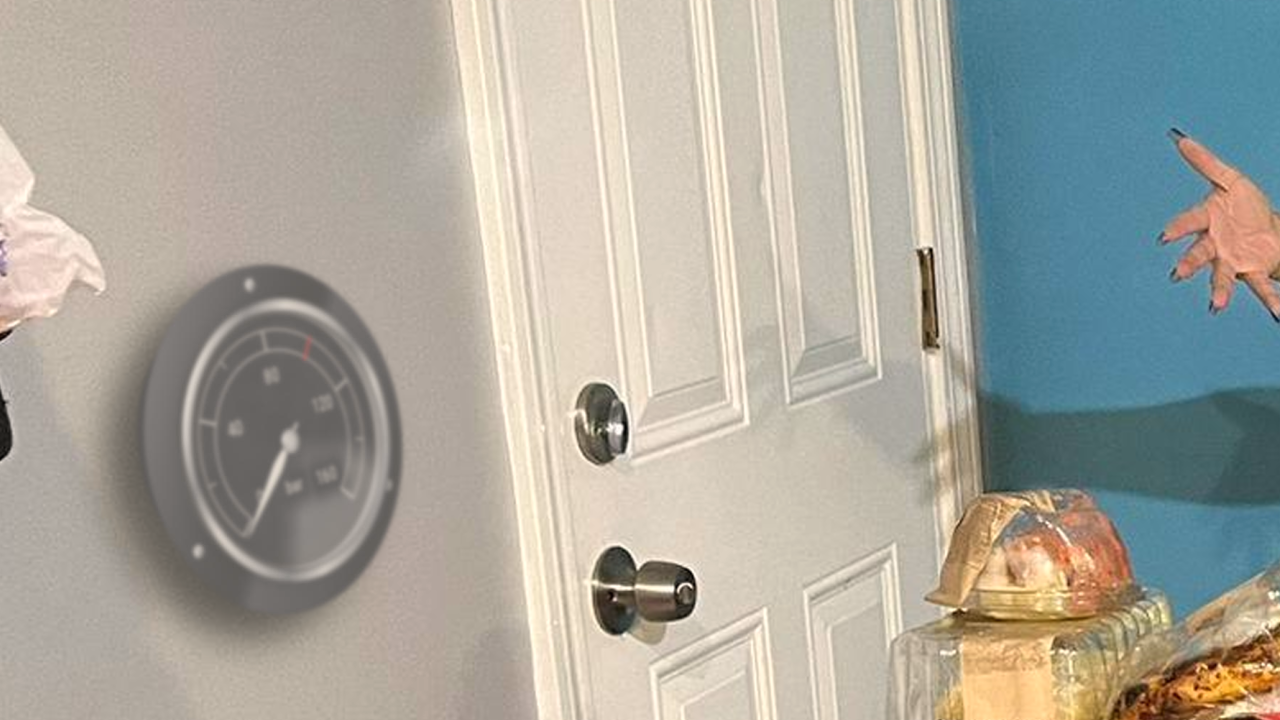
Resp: 0 bar
